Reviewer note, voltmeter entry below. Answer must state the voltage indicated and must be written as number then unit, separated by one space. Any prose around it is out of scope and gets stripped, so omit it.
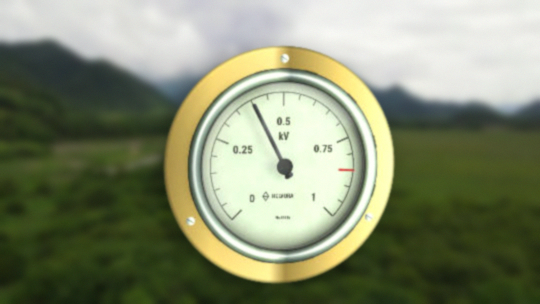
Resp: 0.4 kV
